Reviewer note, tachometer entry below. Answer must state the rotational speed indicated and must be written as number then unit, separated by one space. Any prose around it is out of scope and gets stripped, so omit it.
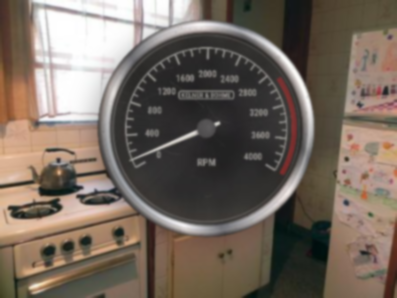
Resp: 100 rpm
